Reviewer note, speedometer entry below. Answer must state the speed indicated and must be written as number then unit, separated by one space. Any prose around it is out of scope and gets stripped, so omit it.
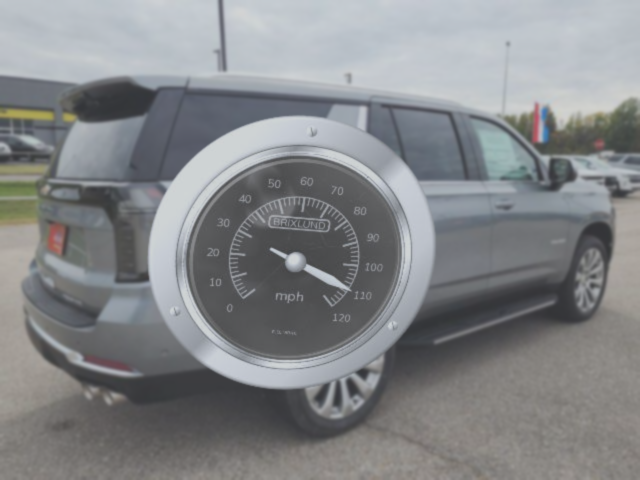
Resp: 110 mph
